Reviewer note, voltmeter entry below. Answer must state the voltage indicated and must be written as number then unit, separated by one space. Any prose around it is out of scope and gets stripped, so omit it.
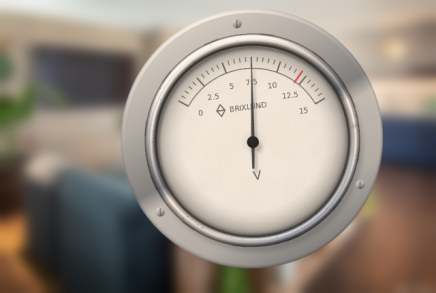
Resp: 7.5 V
